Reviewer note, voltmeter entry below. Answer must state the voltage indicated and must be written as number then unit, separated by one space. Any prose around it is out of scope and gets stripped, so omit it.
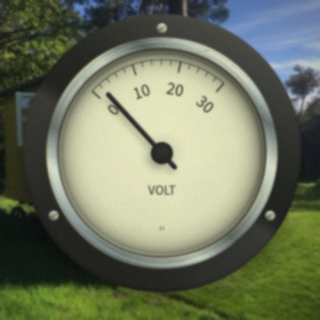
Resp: 2 V
